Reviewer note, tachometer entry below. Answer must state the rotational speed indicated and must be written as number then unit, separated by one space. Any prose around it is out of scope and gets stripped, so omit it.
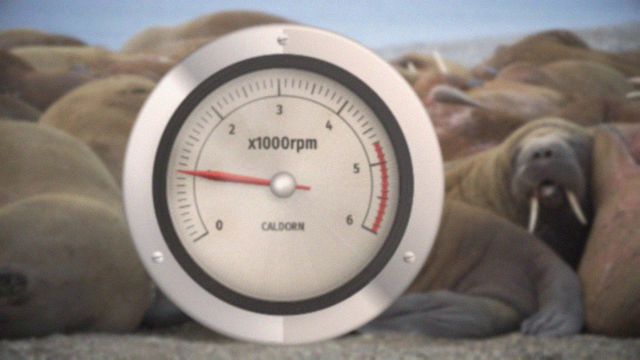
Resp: 1000 rpm
